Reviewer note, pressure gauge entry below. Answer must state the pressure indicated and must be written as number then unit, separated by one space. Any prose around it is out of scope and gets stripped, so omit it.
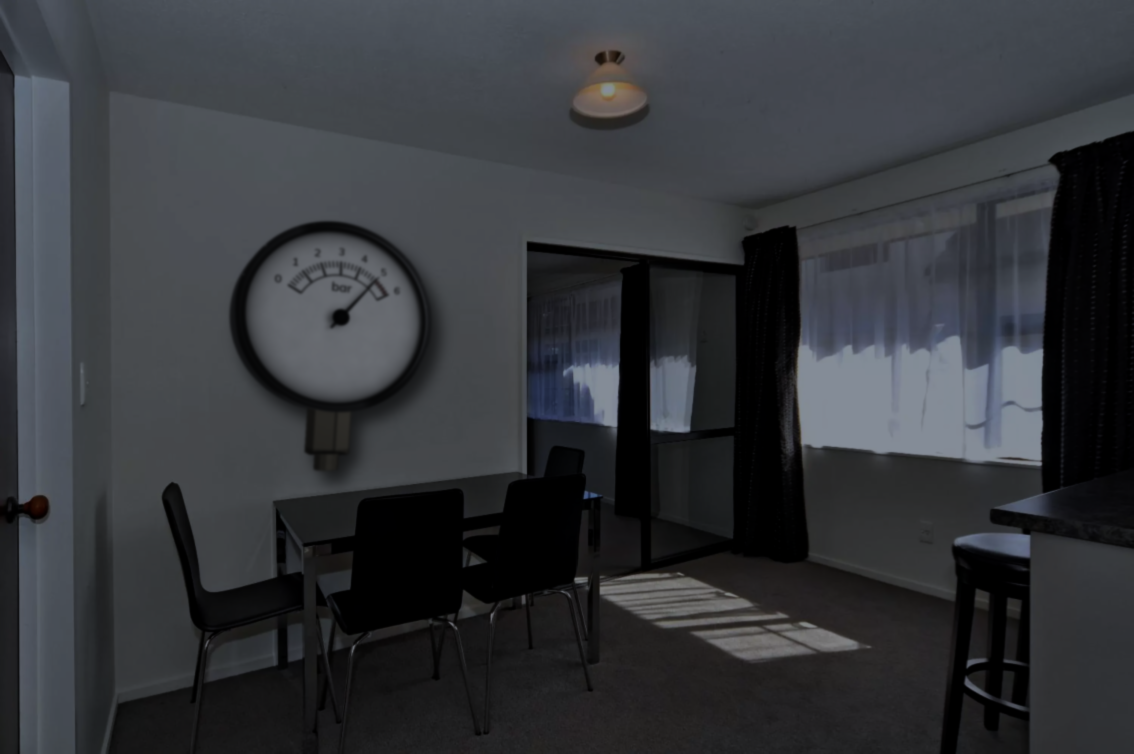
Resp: 5 bar
